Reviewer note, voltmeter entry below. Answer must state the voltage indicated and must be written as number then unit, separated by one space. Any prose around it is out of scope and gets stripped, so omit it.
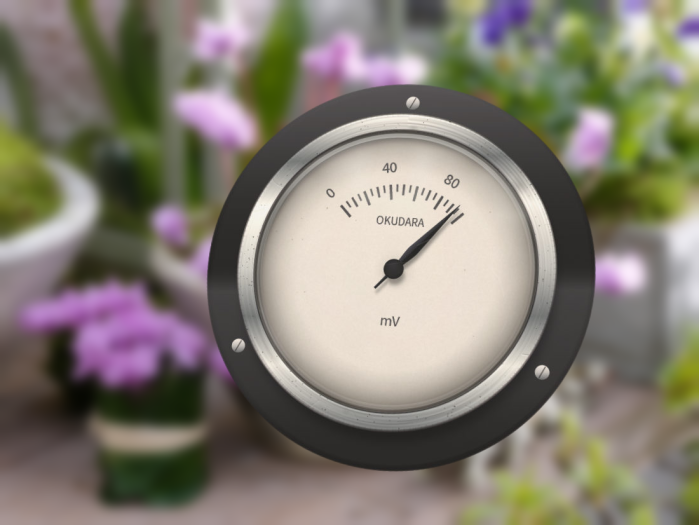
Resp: 95 mV
